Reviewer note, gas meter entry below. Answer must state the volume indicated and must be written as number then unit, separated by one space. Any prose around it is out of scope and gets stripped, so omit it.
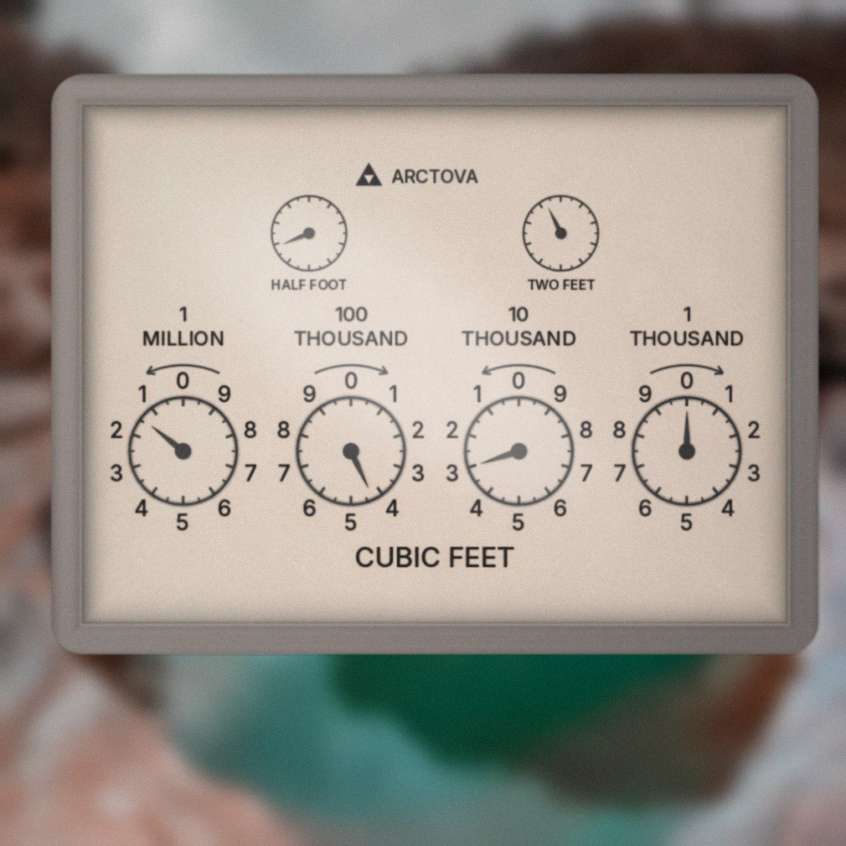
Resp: 143000 ft³
